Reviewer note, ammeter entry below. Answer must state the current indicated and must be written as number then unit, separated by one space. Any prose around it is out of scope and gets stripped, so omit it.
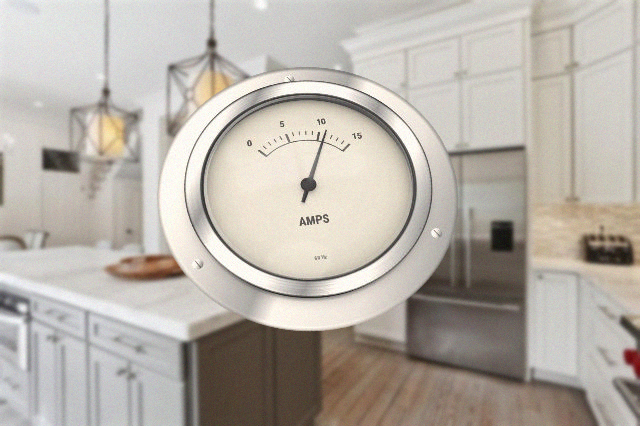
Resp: 11 A
